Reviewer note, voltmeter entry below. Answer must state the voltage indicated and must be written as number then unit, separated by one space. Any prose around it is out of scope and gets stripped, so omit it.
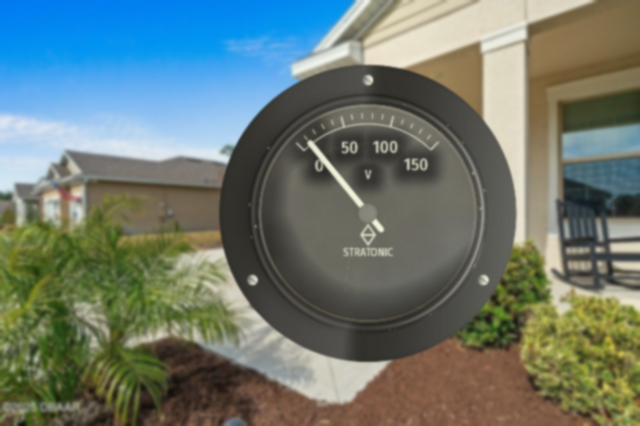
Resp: 10 V
